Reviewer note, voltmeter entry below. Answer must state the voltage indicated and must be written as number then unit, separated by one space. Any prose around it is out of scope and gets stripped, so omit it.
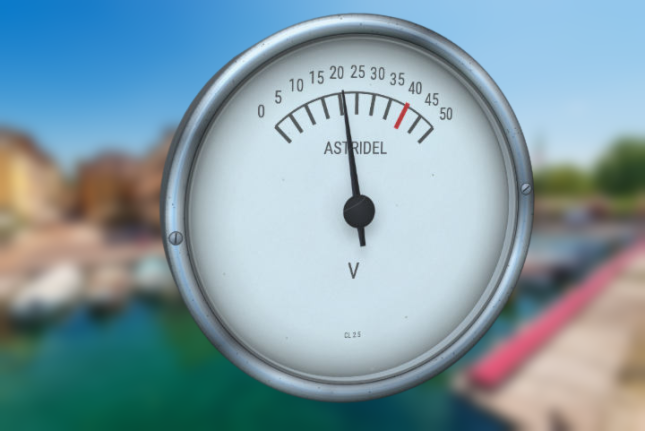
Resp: 20 V
